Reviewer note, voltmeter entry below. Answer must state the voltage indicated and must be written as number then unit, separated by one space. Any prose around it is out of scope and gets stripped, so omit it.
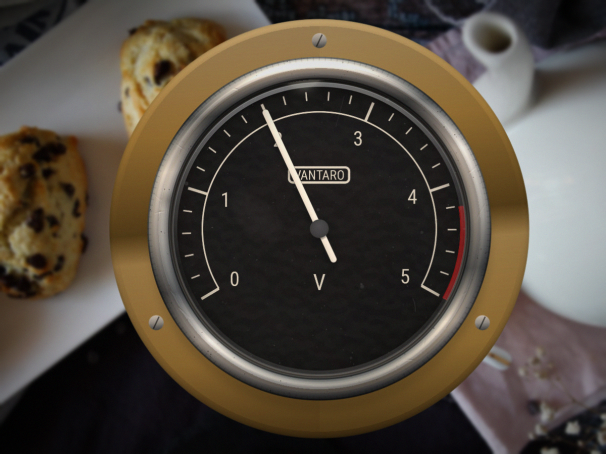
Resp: 2 V
